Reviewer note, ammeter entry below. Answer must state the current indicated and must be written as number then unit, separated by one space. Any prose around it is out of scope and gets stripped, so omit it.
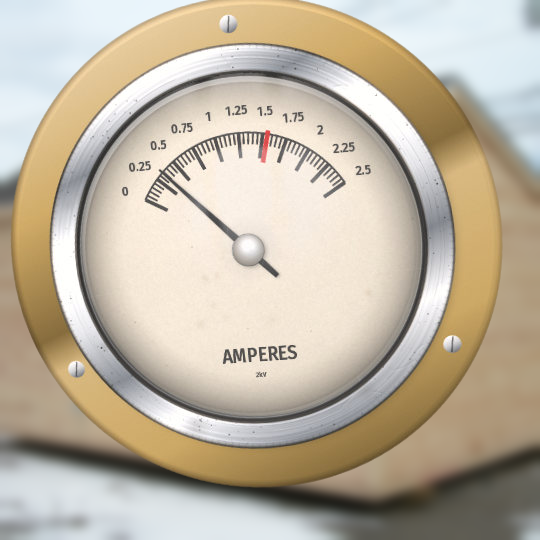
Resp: 0.35 A
